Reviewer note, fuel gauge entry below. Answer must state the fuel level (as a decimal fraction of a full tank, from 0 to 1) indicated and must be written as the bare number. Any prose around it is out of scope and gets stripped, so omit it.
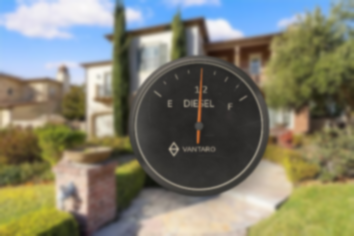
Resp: 0.5
